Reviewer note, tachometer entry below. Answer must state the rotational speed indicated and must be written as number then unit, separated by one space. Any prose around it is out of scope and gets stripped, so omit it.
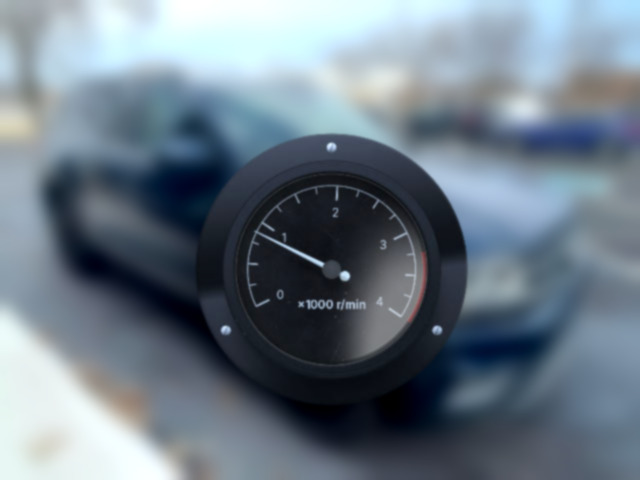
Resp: 875 rpm
